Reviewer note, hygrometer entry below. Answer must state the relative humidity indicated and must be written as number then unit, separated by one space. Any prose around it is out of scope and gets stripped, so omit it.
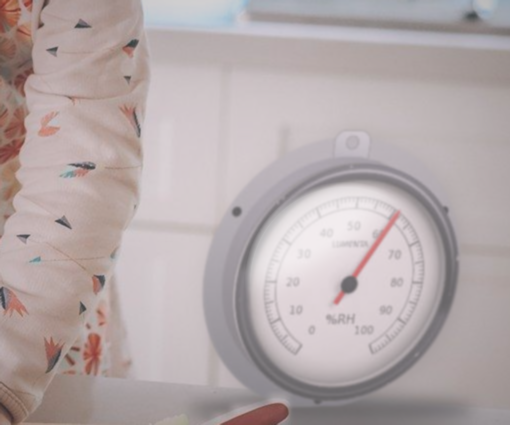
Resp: 60 %
